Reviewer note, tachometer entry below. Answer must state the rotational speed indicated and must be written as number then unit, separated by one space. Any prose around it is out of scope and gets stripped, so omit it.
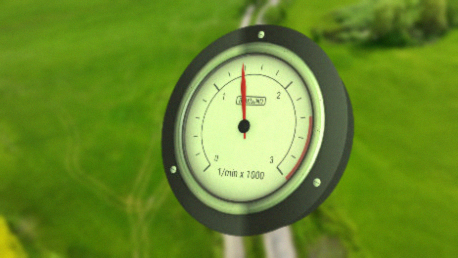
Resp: 1400 rpm
